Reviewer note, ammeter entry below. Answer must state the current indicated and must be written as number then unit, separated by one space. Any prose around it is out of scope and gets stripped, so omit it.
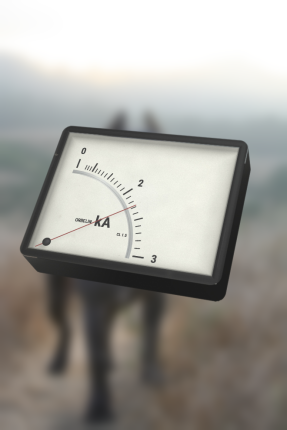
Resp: 2.3 kA
